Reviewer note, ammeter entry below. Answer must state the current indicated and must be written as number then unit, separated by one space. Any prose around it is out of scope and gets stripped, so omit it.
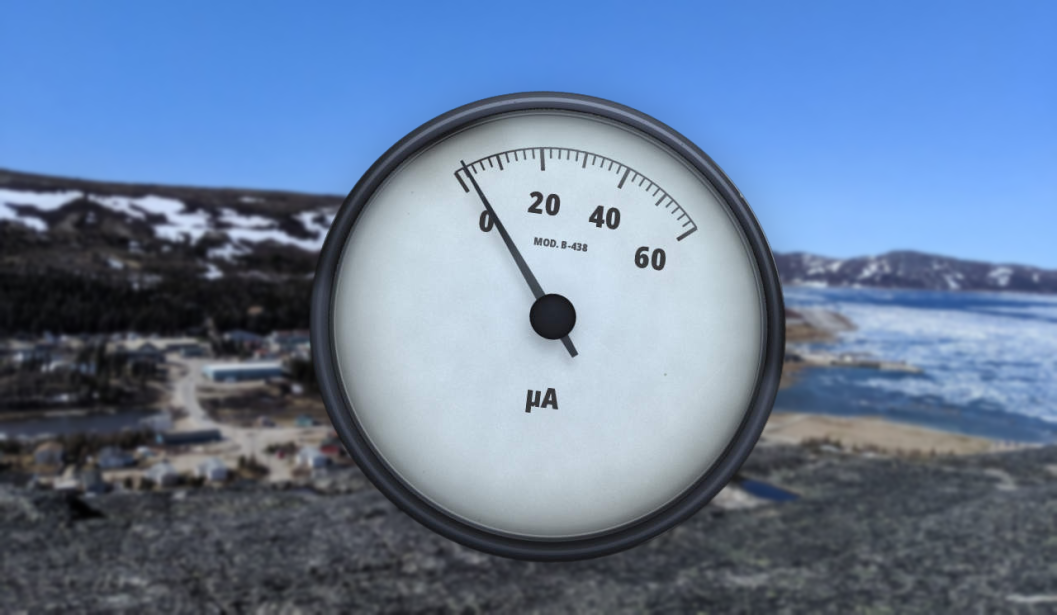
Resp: 2 µA
